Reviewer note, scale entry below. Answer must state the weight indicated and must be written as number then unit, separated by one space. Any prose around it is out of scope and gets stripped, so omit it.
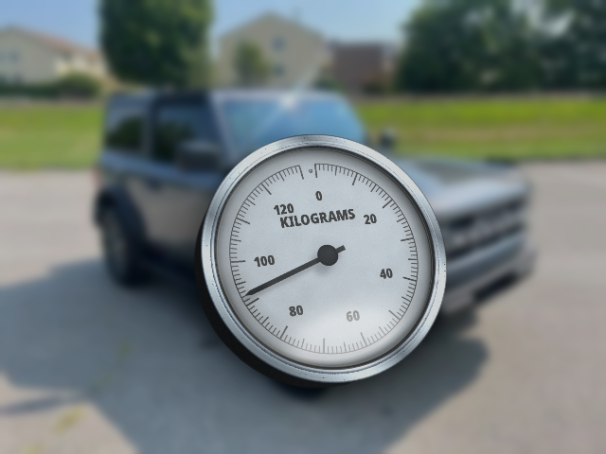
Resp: 92 kg
